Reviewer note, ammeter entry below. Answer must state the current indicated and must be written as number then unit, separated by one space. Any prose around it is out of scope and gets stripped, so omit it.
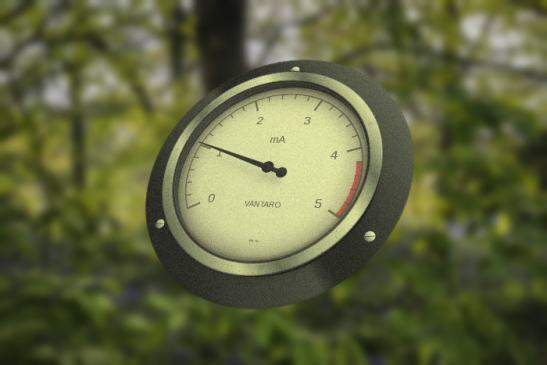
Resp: 1 mA
